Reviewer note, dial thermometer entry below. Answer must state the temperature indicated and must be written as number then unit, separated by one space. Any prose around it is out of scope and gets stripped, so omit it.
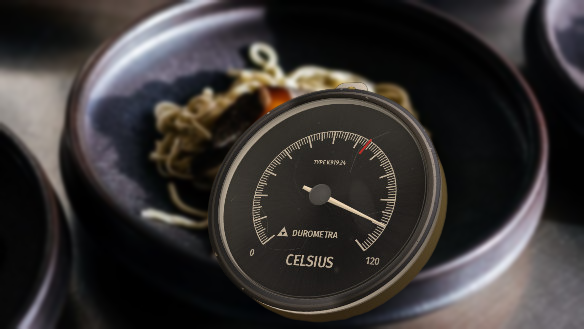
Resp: 110 °C
